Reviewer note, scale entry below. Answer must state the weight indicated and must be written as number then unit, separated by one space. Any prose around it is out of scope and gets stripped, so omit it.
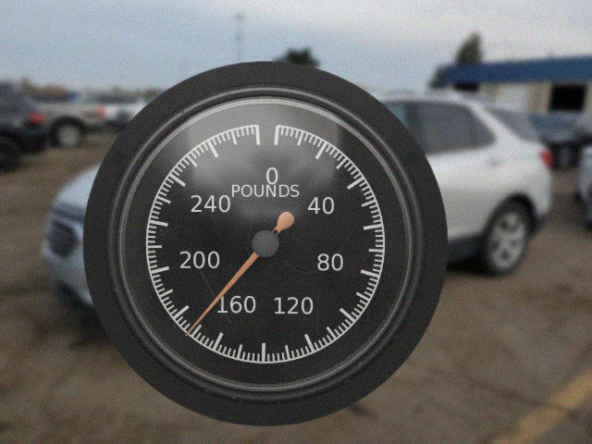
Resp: 172 lb
